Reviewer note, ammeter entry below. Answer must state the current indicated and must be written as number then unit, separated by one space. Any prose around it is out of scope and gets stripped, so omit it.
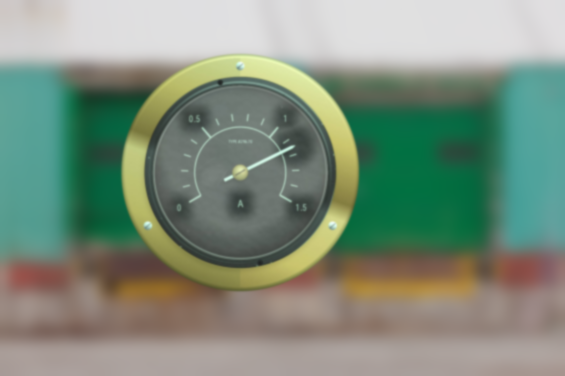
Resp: 1.15 A
